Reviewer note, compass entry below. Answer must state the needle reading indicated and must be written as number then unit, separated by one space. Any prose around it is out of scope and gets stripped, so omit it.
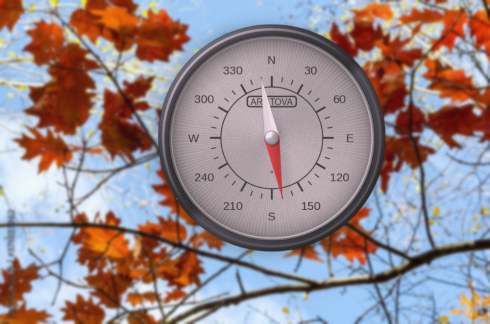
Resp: 170 °
